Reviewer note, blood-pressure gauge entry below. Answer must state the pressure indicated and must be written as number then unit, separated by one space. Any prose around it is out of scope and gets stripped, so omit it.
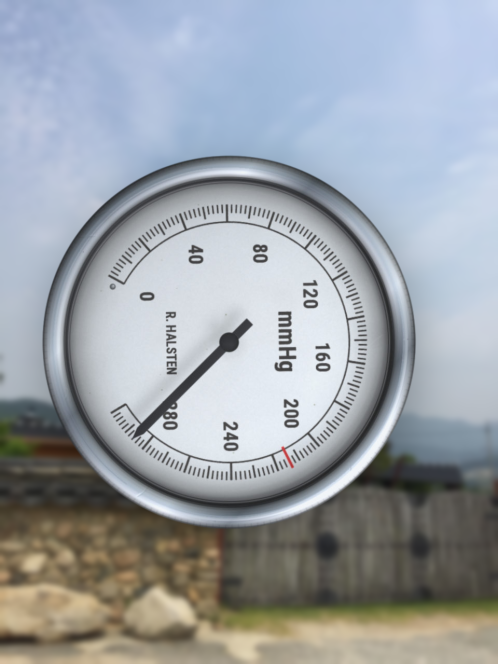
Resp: 286 mmHg
